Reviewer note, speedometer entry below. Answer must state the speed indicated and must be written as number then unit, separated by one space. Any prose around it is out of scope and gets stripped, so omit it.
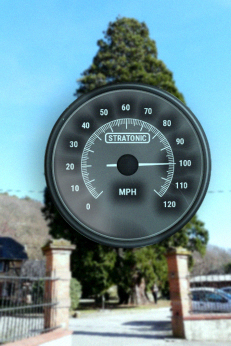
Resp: 100 mph
